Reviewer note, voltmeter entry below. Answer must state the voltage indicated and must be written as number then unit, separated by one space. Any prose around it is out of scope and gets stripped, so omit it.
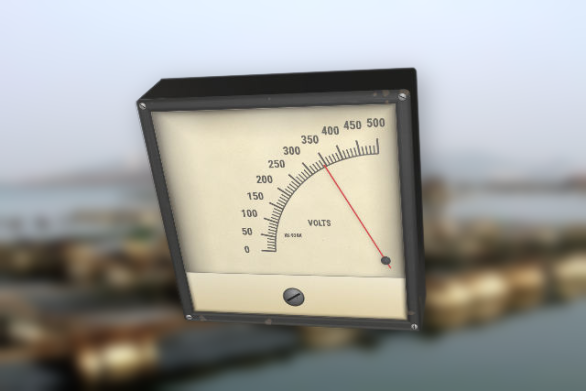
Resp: 350 V
